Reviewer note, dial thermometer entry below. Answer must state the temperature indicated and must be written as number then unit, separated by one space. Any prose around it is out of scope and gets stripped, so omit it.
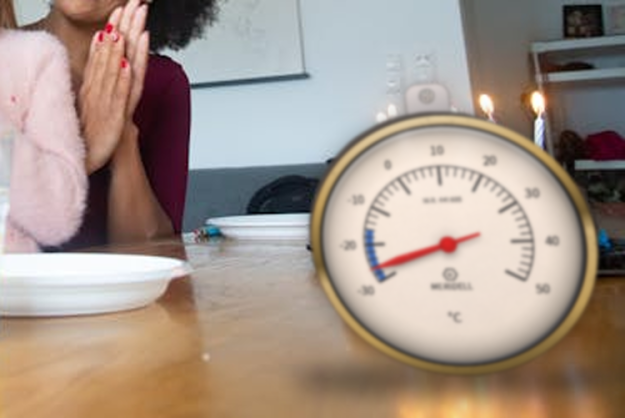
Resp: -26 °C
